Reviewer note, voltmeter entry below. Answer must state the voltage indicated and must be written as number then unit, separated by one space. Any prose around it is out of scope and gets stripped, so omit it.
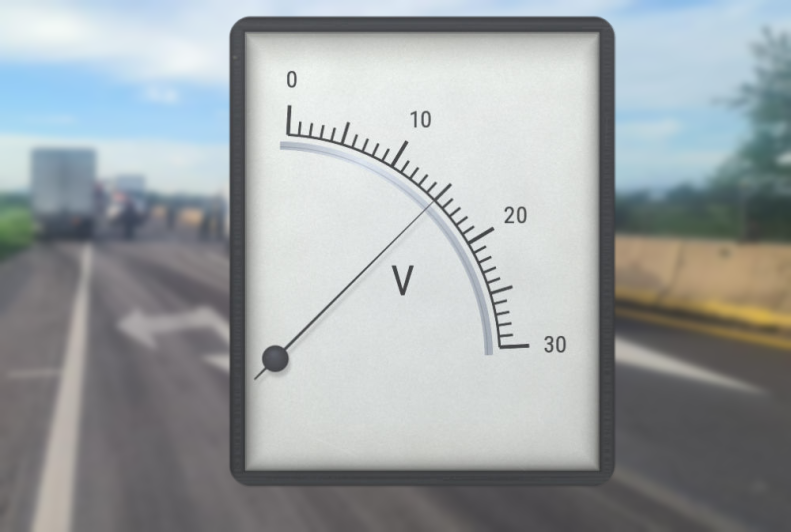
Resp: 15 V
